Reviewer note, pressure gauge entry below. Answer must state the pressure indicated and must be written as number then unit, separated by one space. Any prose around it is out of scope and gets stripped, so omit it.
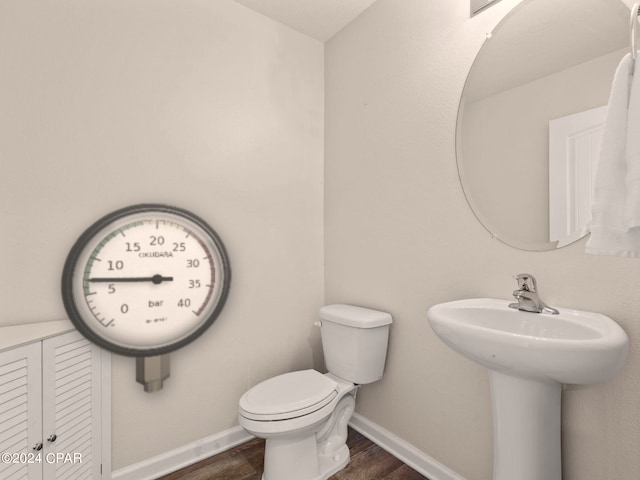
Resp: 7 bar
